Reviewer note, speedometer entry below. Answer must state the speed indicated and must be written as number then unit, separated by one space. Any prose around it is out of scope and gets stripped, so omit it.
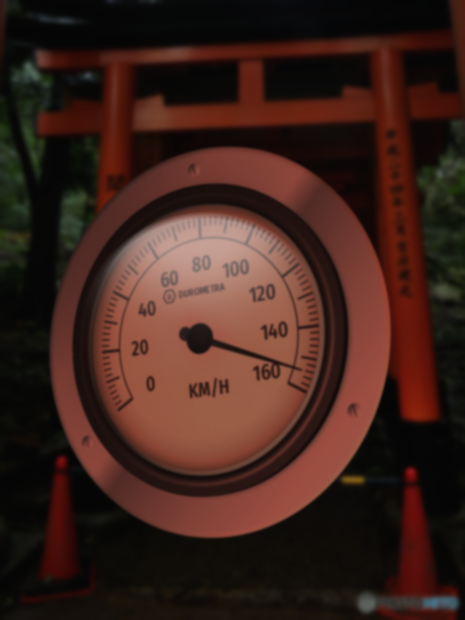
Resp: 154 km/h
